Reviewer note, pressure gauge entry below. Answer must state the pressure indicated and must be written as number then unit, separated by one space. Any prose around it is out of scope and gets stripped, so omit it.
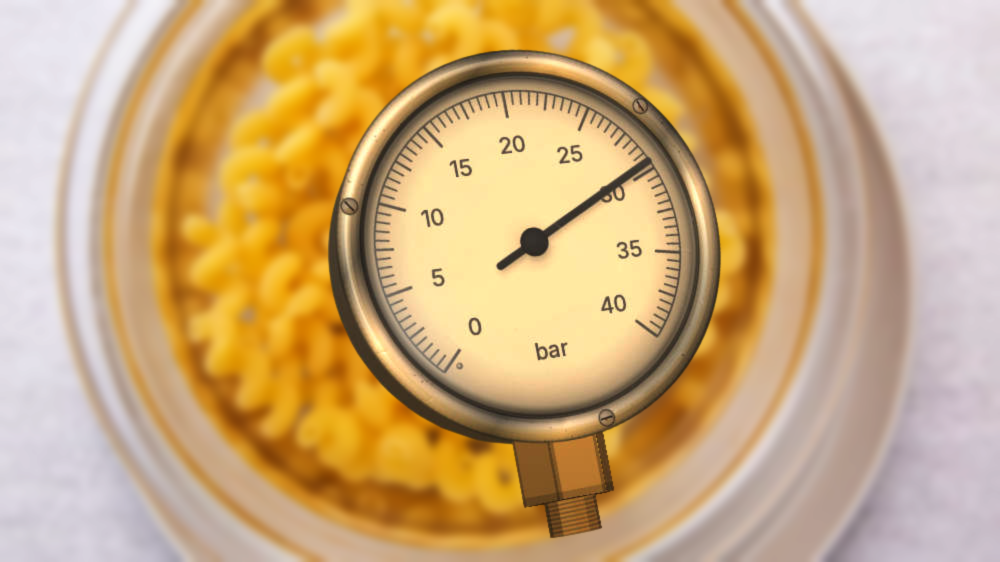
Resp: 29.5 bar
